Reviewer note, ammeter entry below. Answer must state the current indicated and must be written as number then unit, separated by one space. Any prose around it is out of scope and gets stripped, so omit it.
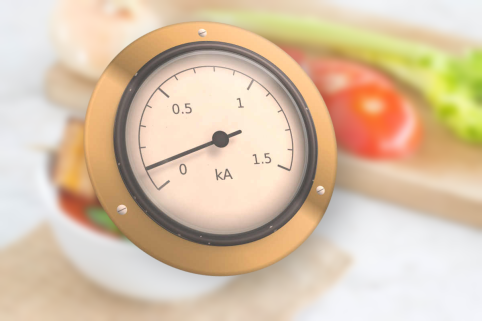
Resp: 0.1 kA
